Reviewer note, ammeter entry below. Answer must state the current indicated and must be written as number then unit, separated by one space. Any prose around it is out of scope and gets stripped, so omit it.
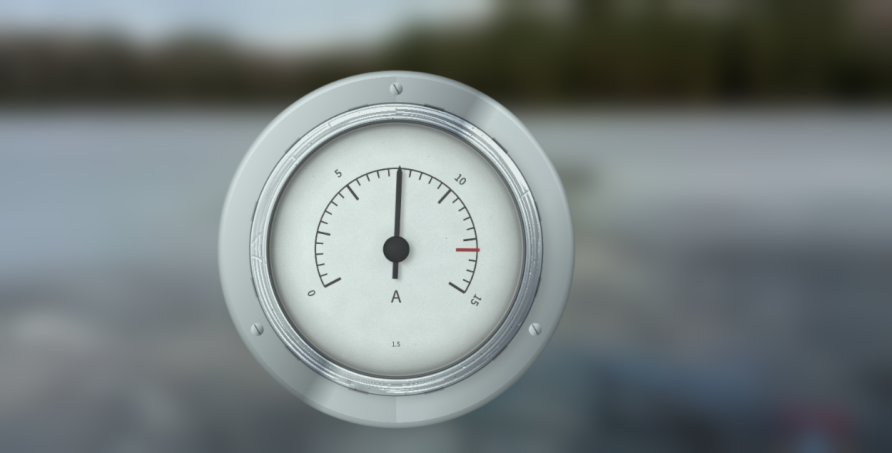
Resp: 7.5 A
